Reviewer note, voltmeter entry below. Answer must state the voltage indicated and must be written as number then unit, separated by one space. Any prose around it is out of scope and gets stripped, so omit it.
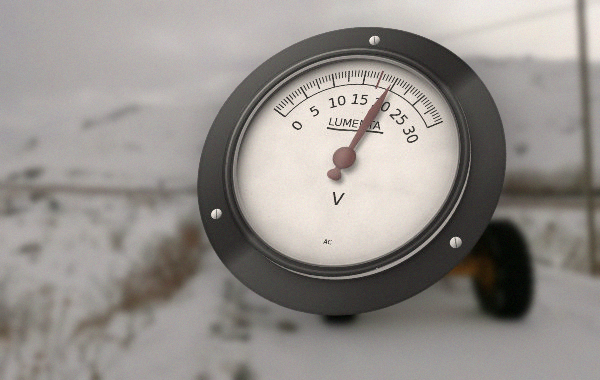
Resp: 20 V
